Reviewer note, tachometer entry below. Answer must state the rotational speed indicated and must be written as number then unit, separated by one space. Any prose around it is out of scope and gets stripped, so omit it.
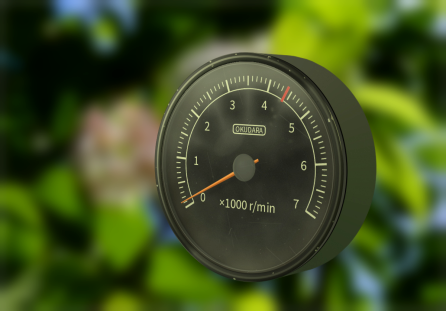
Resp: 100 rpm
